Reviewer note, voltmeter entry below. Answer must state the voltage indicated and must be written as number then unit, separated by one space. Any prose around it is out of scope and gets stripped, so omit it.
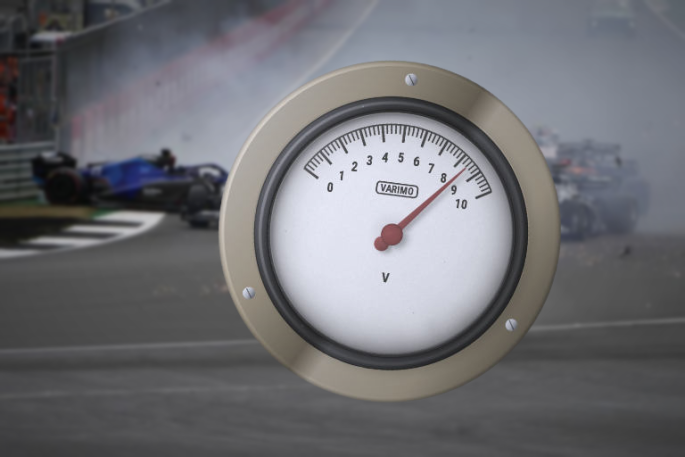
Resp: 8.4 V
